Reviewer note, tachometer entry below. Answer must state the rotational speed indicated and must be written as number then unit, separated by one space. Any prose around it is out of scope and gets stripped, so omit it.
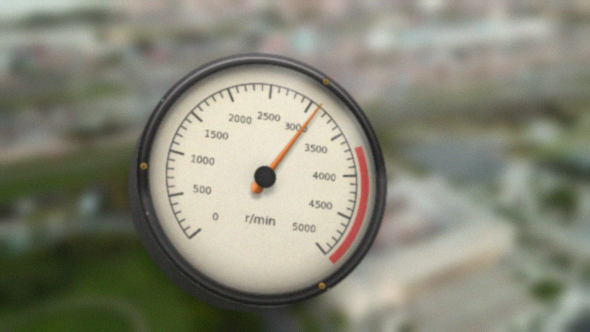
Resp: 3100 rpm
